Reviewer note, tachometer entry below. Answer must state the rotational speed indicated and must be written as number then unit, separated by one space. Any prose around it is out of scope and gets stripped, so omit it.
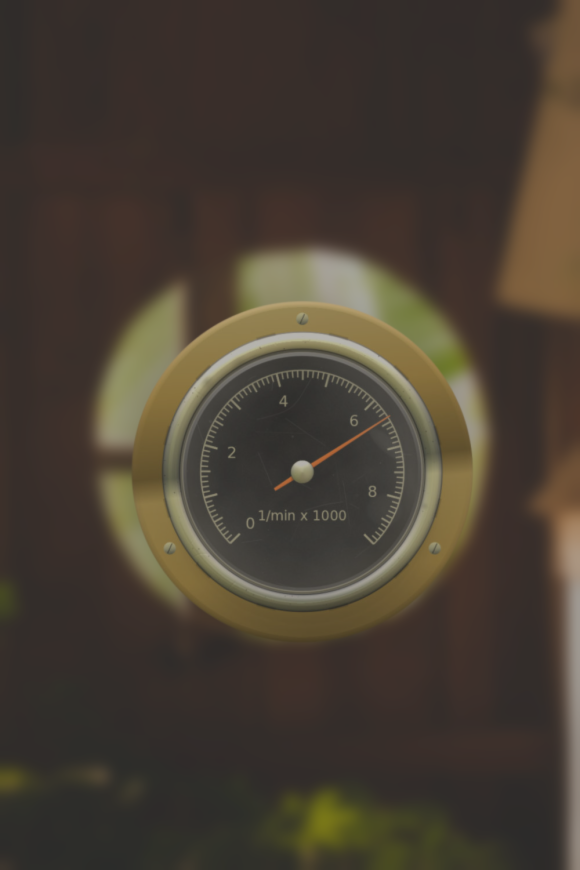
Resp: 6400 rpm
